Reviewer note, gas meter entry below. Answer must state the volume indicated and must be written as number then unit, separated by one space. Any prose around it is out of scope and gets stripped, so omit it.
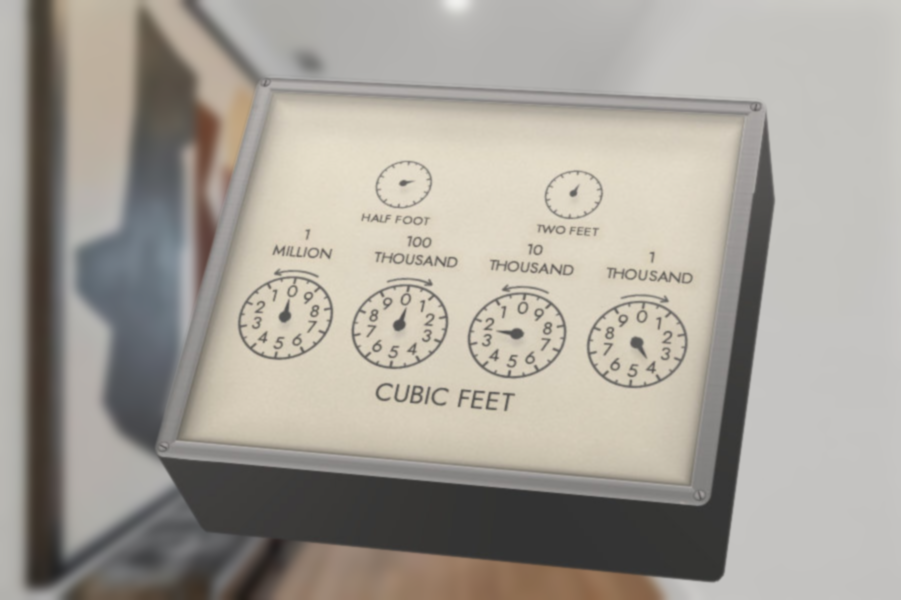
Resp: 2400 ft³
